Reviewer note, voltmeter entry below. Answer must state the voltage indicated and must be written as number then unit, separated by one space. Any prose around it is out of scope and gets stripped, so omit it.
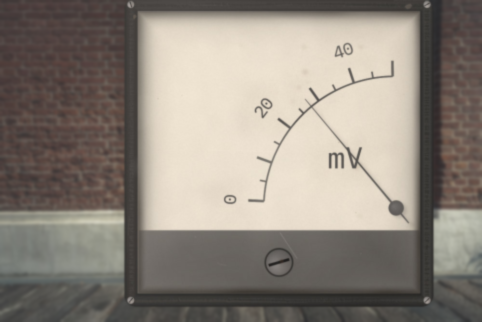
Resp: 27.5 mV
